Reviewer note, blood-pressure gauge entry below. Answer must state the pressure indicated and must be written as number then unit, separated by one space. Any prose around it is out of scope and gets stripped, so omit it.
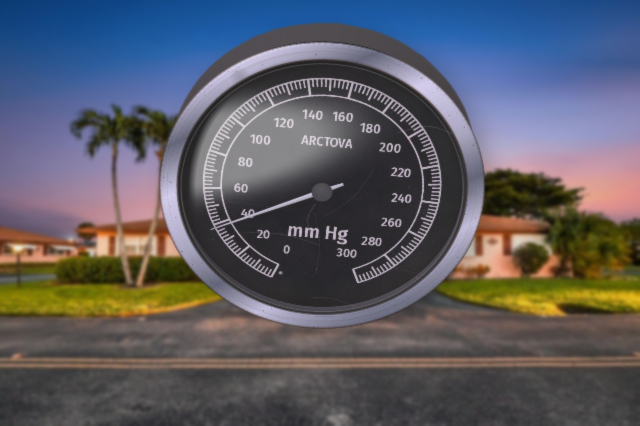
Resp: 40 mmHg
